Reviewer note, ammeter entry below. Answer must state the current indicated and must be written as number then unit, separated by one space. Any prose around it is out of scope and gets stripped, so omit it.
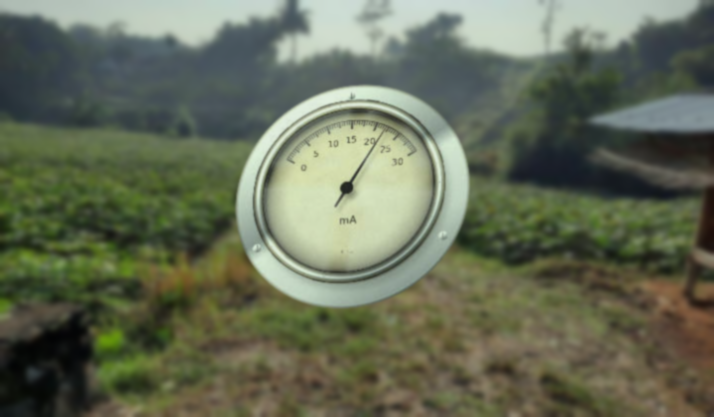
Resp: 22.5 mA
